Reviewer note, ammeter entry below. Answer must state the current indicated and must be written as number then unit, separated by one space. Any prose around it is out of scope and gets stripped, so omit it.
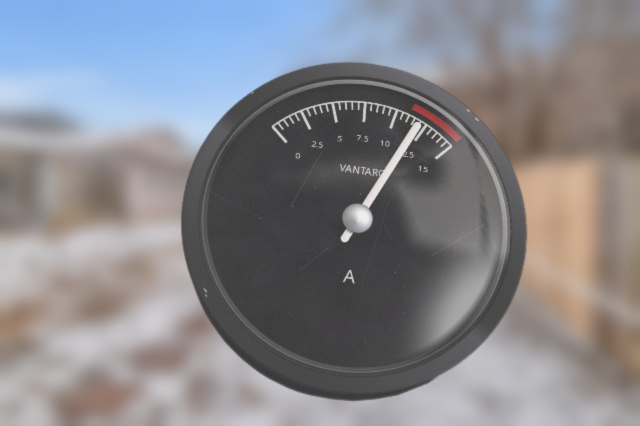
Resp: 12 A
